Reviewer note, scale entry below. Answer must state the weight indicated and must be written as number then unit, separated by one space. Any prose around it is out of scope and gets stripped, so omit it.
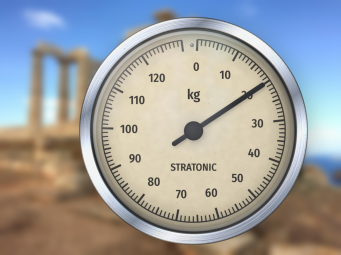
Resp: 20 kg
